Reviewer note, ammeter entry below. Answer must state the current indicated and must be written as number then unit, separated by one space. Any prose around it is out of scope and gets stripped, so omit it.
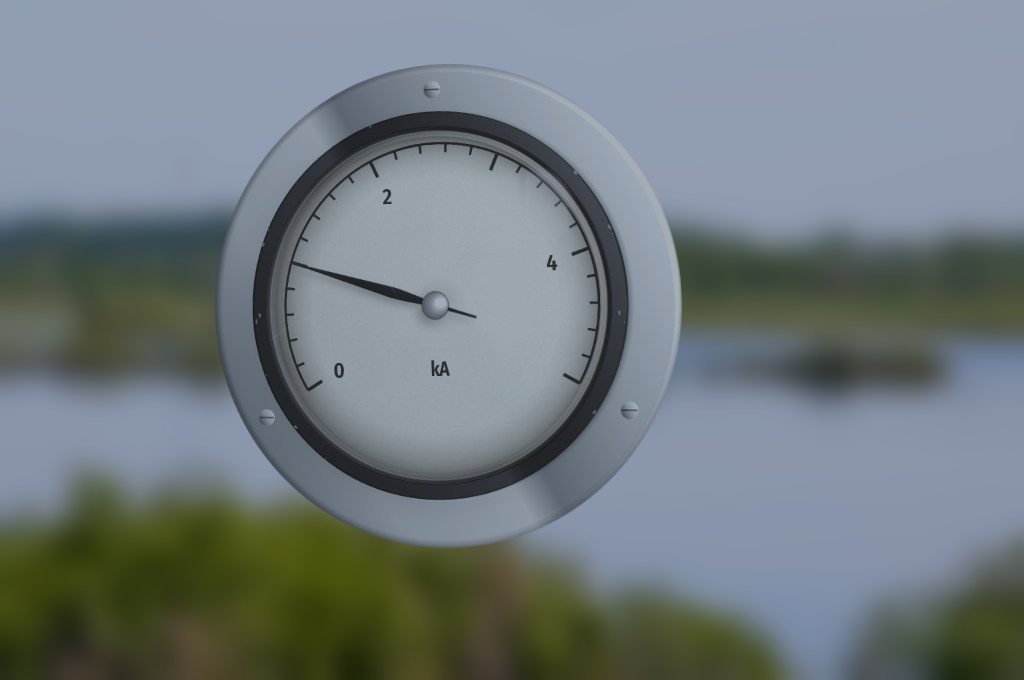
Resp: 1 kA
